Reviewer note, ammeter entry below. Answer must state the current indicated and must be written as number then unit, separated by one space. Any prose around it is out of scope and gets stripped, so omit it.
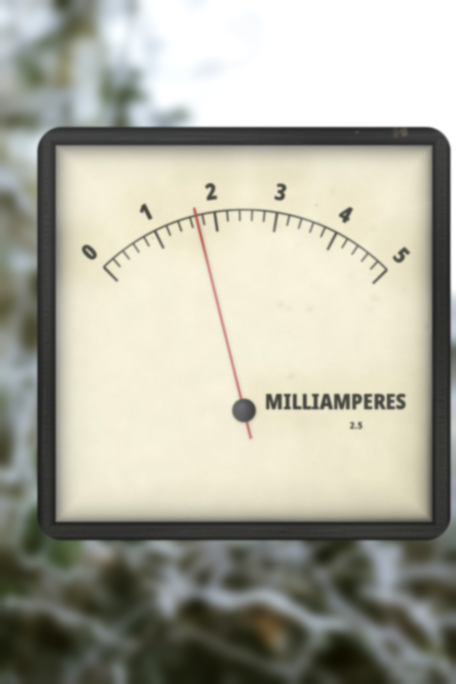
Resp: 1.7 mA
